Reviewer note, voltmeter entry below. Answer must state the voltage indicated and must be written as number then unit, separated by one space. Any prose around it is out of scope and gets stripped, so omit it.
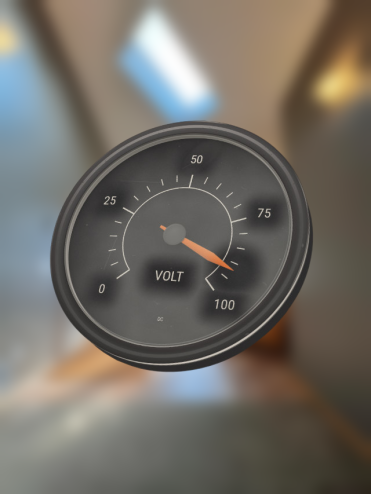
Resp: 92.5 V
